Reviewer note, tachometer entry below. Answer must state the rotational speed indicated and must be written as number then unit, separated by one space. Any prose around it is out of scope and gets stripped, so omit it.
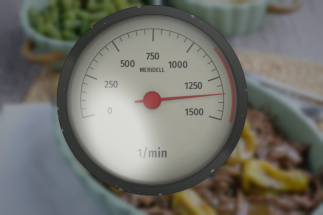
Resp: 1350 rpm
